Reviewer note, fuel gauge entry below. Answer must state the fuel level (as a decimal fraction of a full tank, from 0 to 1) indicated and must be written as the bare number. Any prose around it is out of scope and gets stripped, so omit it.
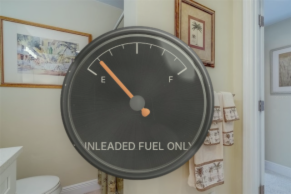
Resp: 0.125
